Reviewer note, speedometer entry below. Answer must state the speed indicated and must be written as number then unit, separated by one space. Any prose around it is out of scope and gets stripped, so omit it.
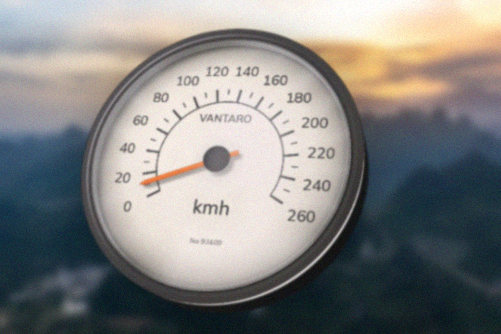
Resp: 10 km/h
